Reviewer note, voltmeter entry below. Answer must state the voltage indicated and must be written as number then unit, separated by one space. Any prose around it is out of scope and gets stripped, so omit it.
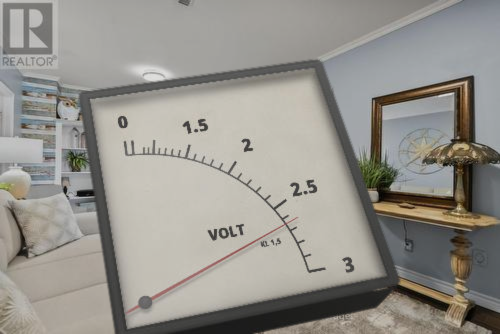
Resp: 2.65 V
